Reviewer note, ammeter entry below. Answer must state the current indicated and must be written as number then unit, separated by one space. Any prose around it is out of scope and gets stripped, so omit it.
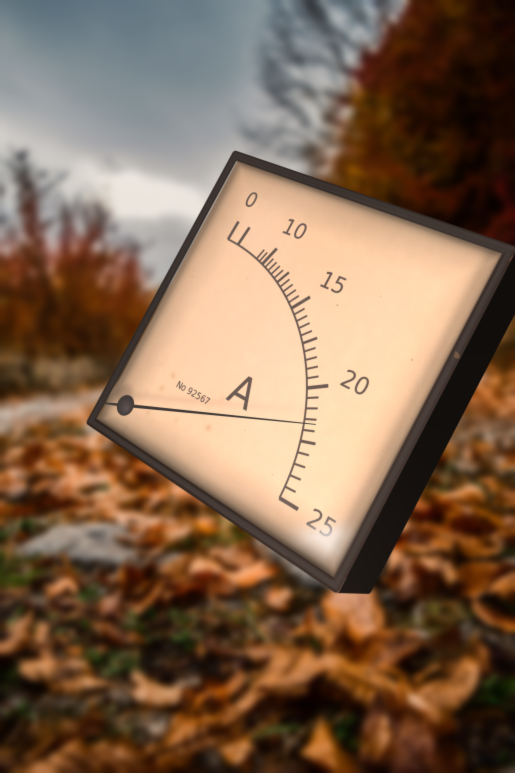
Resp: 21.75 A
